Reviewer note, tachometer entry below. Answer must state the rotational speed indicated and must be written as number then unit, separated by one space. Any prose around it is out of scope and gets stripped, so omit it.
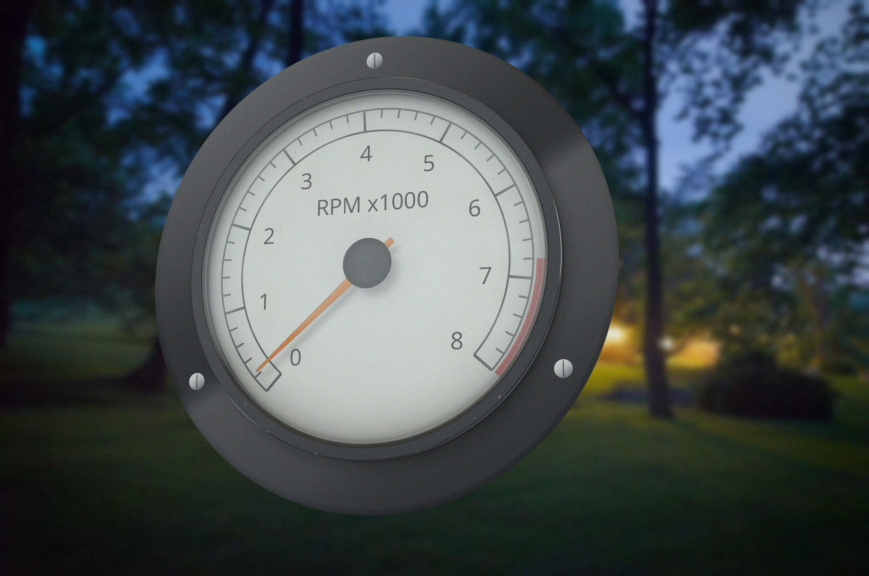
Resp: 200 rpm
